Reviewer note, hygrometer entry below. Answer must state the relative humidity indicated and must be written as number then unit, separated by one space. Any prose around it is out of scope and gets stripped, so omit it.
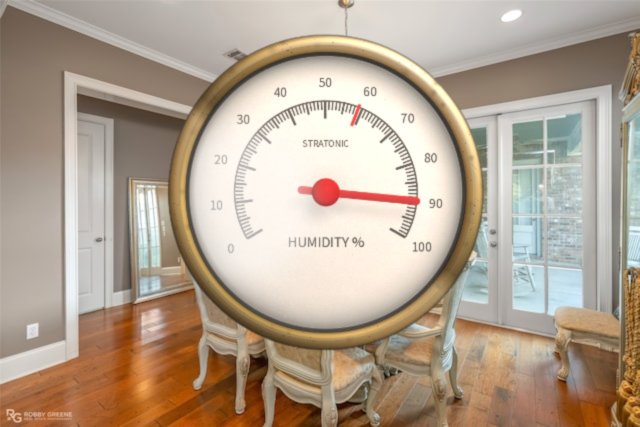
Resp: 90 %
